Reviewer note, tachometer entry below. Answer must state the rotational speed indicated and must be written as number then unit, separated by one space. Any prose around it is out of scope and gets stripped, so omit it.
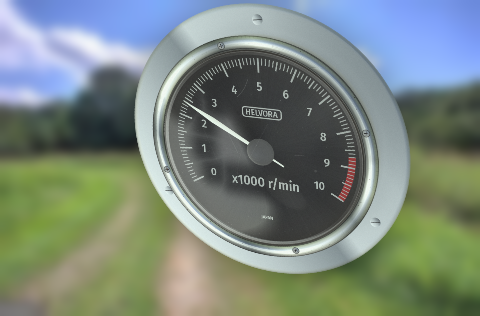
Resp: 2500 rpm
